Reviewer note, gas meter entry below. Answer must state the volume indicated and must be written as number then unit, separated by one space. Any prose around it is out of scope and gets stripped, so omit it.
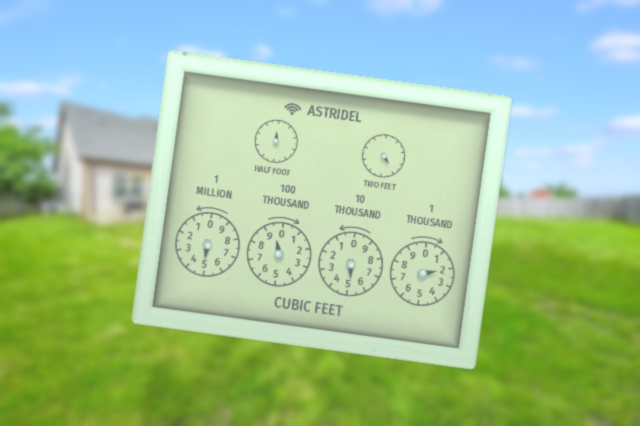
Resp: 495200 ft³
